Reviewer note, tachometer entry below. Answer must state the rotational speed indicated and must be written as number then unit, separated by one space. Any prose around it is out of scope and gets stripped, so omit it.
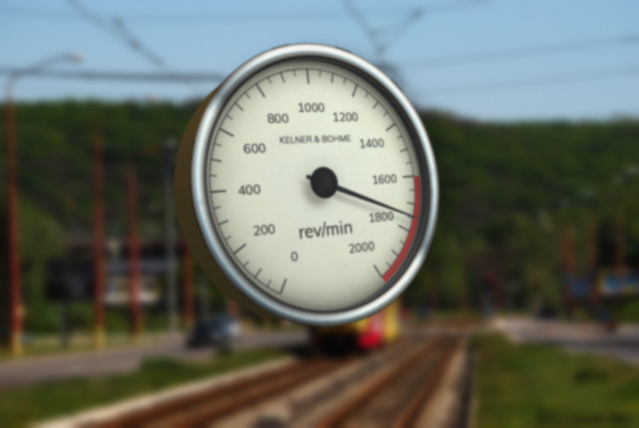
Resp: 1750 rpm
